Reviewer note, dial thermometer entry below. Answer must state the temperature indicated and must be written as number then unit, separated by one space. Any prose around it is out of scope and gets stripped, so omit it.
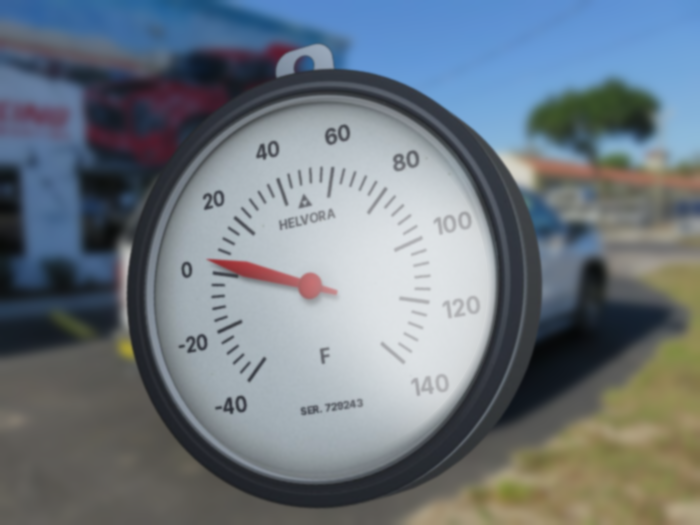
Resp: 4 °F
